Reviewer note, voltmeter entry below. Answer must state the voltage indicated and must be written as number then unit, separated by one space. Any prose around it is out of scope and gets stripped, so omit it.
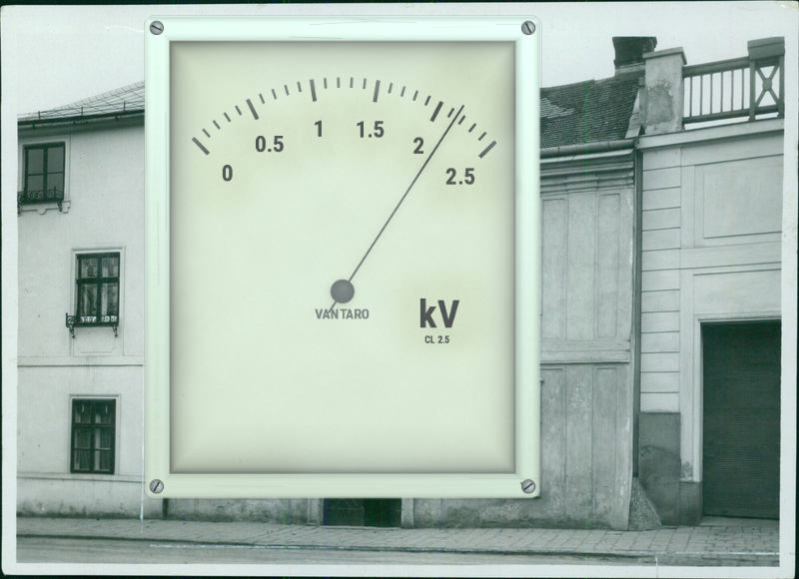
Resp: 2.15 kV
